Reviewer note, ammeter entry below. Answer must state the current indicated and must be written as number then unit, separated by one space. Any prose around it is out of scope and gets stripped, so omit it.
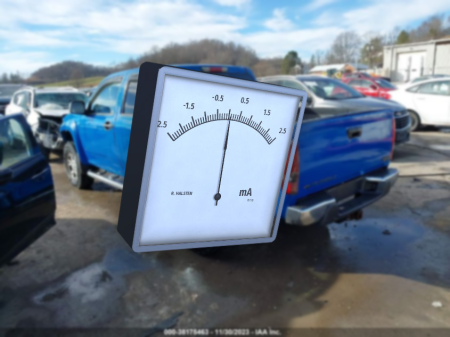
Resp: 0 mA
